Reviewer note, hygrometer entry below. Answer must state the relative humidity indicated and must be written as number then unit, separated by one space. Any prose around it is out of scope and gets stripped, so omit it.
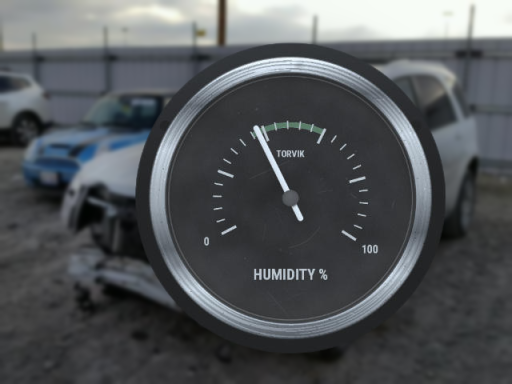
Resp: 38 %
